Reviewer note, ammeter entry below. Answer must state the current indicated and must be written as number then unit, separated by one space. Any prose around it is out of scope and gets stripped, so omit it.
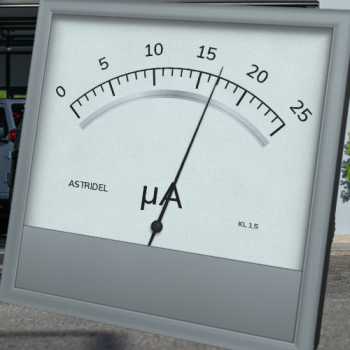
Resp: 17 µA
